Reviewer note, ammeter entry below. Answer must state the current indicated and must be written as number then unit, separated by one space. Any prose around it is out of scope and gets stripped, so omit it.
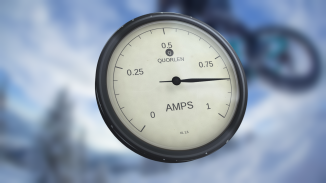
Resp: 0.85 A
